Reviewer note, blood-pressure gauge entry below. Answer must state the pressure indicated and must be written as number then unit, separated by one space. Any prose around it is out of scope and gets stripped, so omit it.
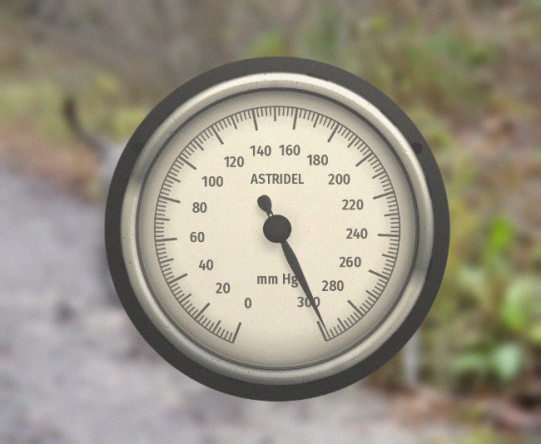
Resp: 298 mmHg
